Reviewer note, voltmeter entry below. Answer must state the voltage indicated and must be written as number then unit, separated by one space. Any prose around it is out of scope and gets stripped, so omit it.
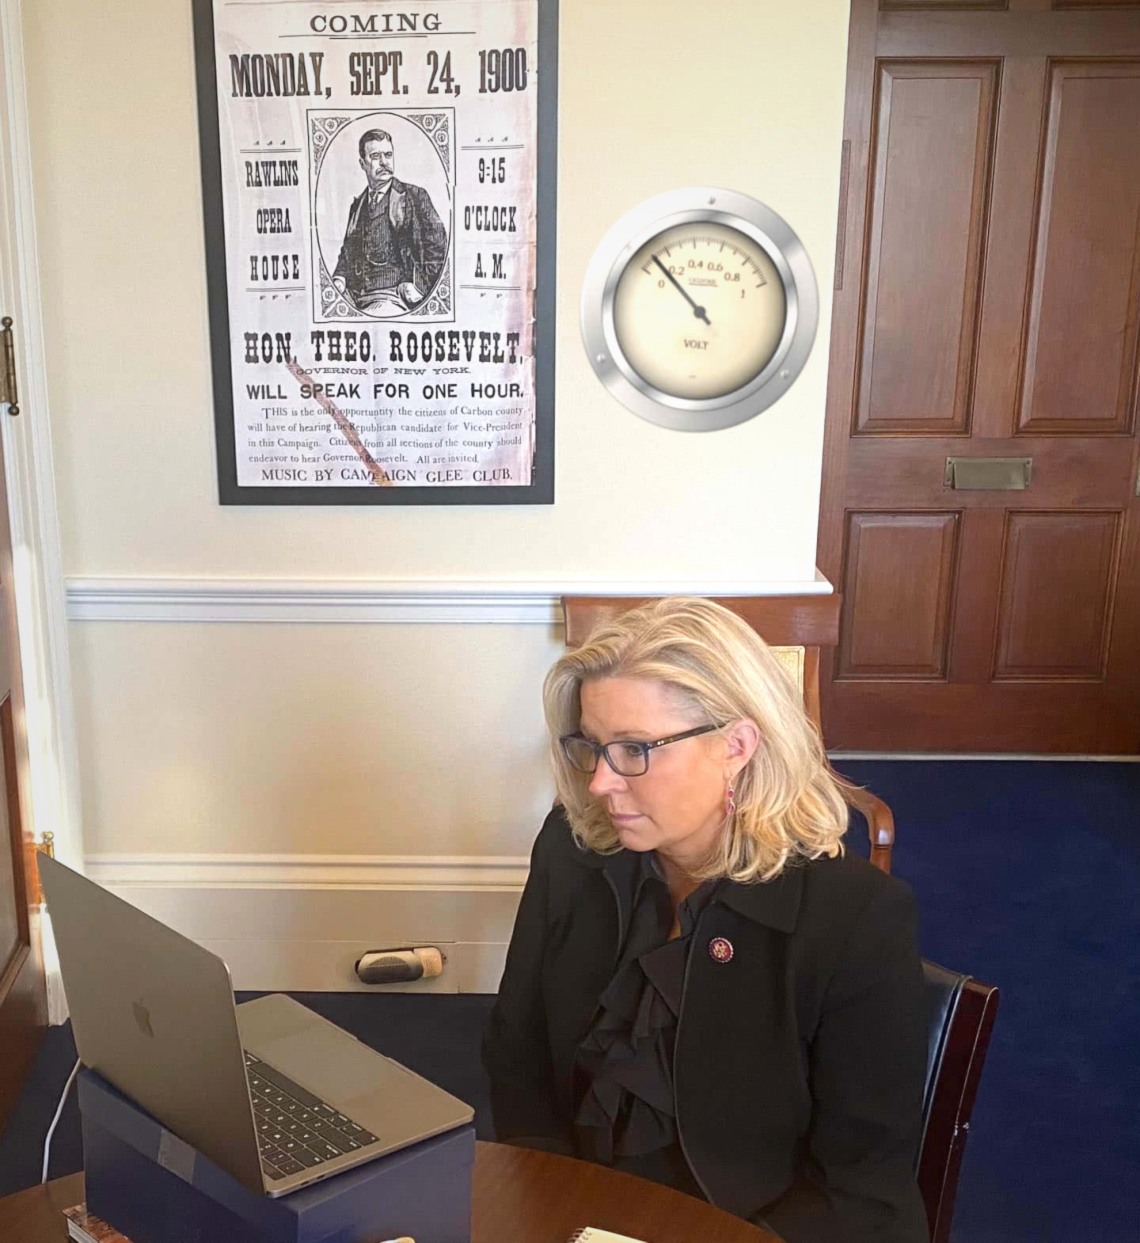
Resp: 0.1 V
